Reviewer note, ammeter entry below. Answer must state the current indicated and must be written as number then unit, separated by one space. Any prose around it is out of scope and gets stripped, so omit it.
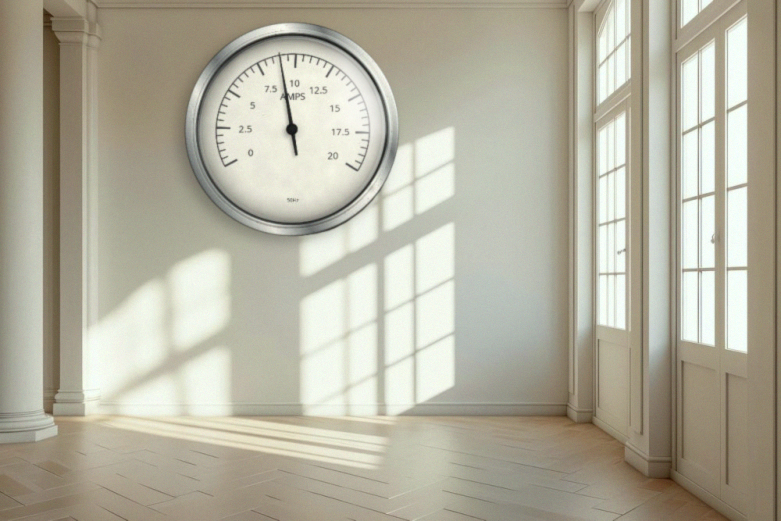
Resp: 9 A
